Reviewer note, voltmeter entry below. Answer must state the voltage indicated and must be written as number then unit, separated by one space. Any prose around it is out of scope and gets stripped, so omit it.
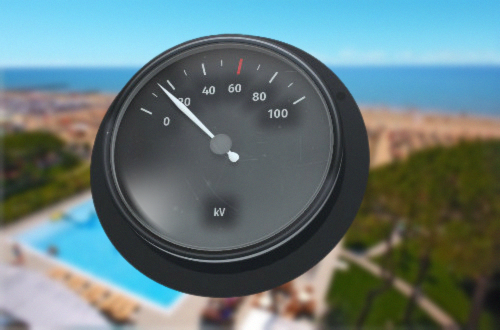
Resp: 15 kV
